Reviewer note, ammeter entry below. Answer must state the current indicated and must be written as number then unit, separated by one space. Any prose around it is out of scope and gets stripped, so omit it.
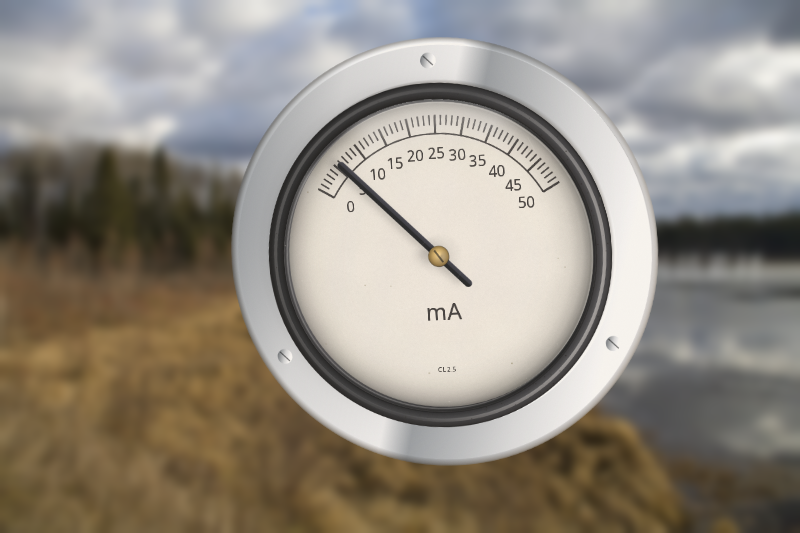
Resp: 6 mA
